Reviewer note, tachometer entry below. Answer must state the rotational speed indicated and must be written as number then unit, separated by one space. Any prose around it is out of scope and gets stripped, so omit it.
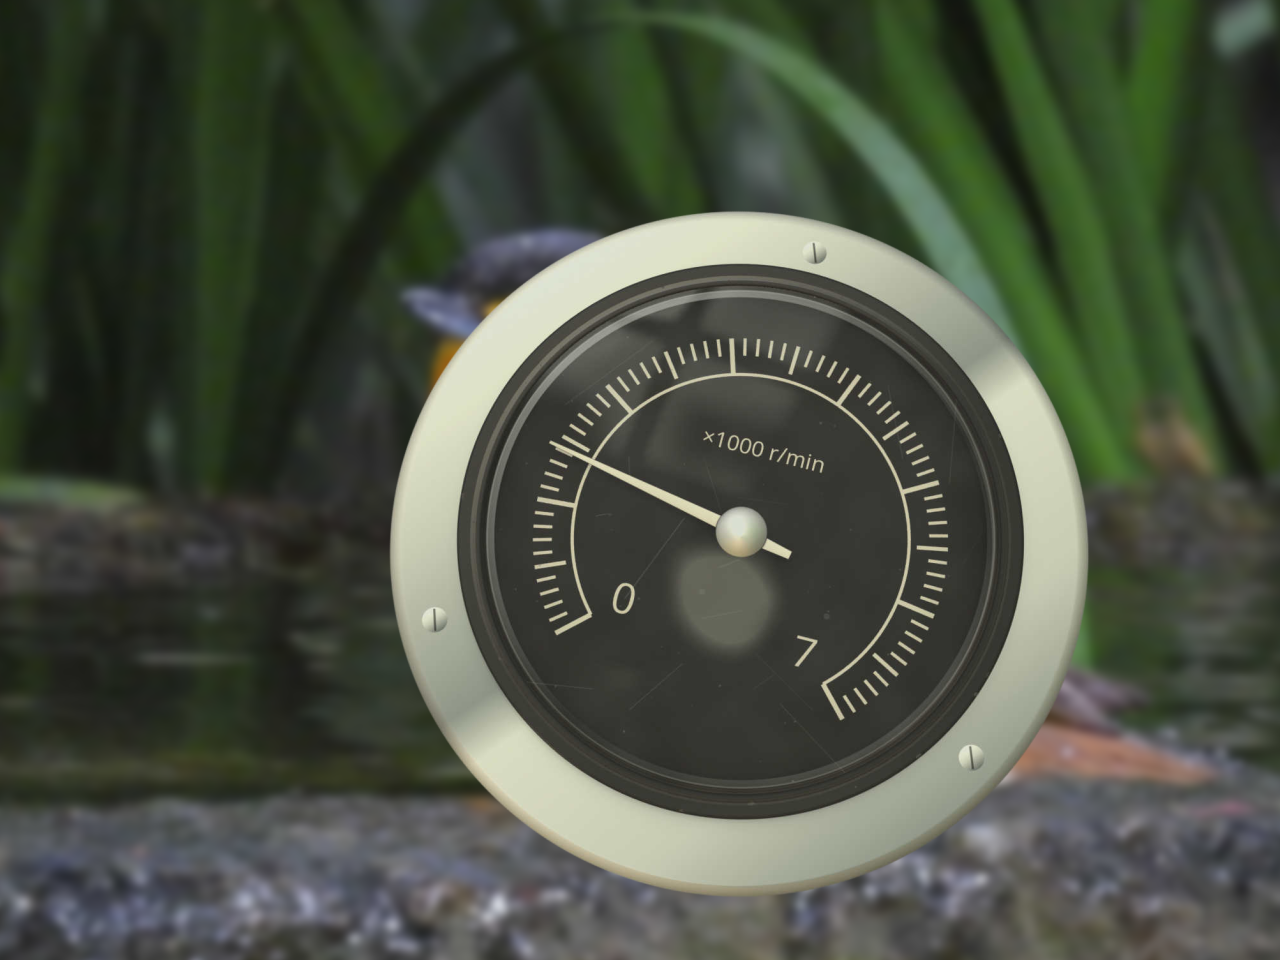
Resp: 1400 rpm
